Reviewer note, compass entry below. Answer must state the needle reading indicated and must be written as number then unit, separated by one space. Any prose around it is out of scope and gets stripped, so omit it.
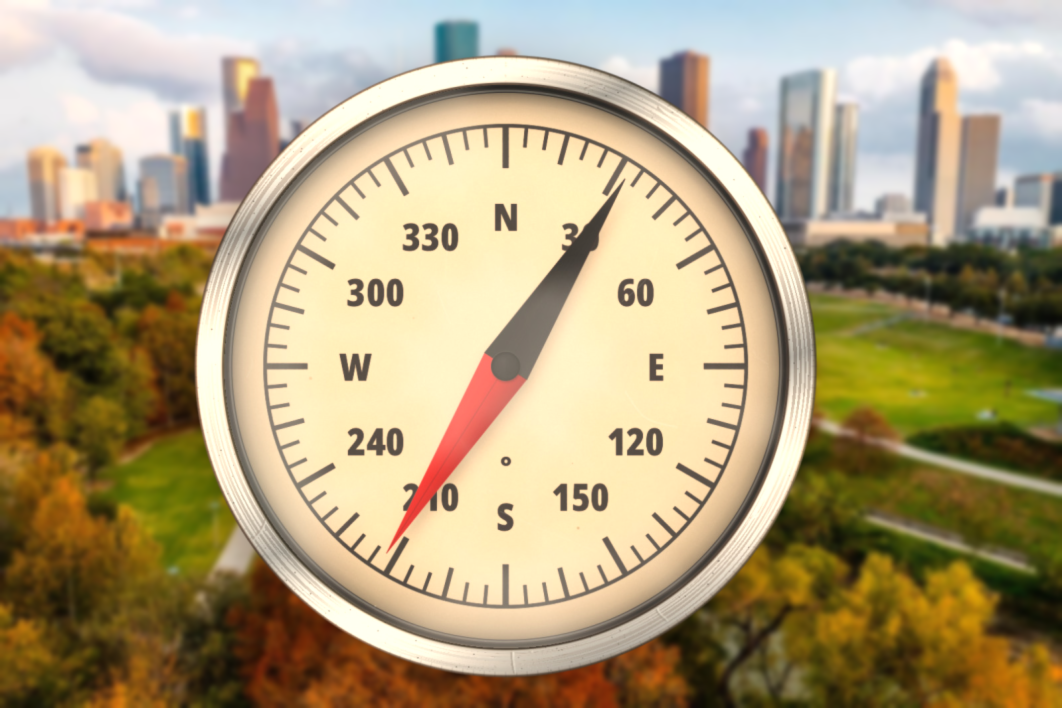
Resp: 212.5 °
